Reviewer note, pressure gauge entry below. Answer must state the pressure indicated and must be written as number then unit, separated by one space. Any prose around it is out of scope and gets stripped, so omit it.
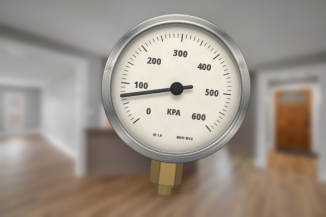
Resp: 70 kPa
